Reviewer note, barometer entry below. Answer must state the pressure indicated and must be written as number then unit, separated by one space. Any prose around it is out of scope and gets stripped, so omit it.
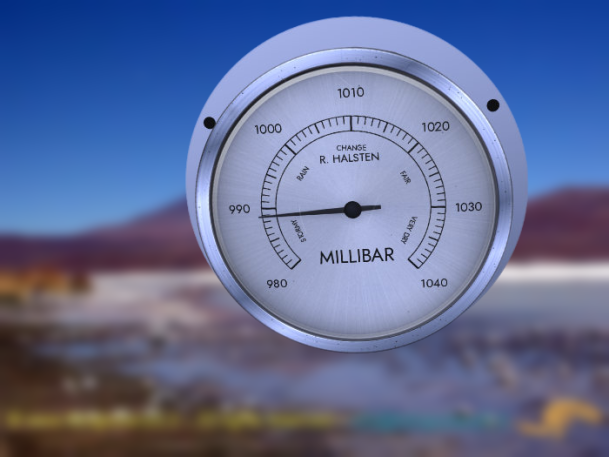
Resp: 989 mbar
